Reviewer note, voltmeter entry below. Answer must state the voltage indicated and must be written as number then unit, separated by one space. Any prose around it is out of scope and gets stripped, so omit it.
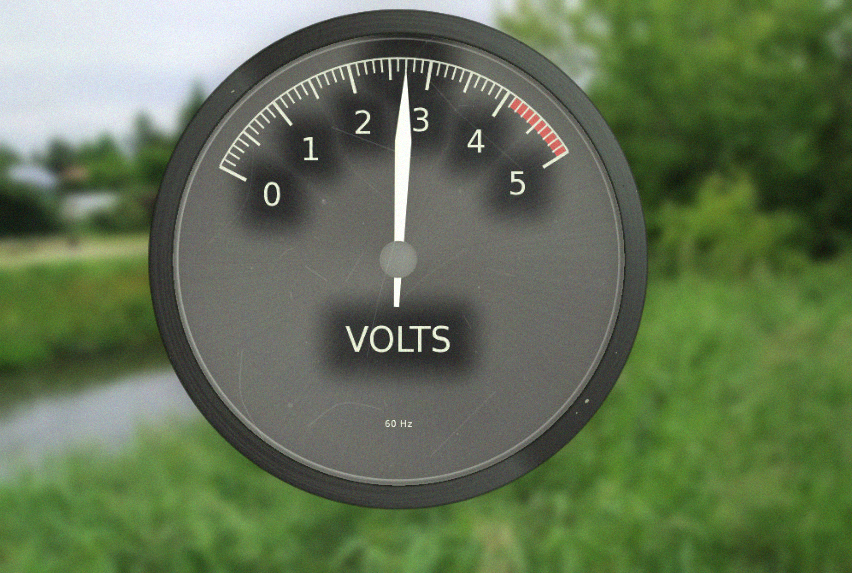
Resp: 2.7 V
